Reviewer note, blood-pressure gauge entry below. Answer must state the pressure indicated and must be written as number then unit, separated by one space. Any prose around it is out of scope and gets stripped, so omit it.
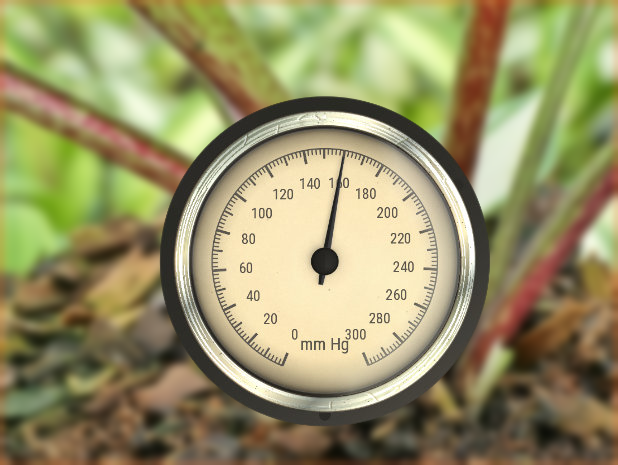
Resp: 160 mmHg
